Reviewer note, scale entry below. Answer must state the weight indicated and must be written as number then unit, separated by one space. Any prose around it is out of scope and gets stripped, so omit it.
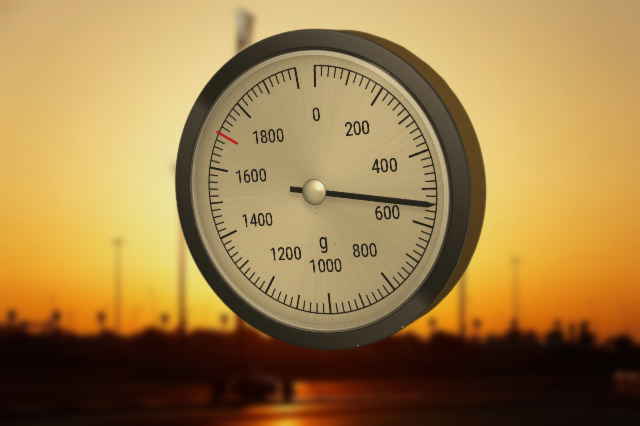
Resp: 540 g
